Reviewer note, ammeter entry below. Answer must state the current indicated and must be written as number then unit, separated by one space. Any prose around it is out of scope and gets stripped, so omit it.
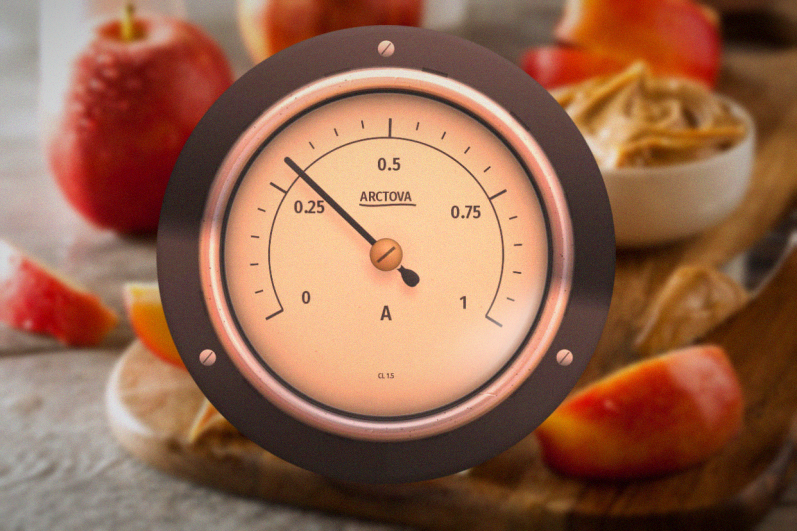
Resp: 0.3 A
